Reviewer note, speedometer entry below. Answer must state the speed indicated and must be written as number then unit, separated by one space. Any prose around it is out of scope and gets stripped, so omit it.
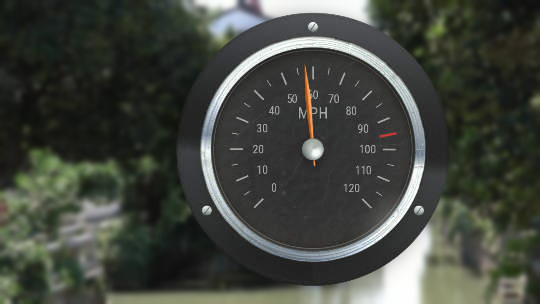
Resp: 57.5 mph
